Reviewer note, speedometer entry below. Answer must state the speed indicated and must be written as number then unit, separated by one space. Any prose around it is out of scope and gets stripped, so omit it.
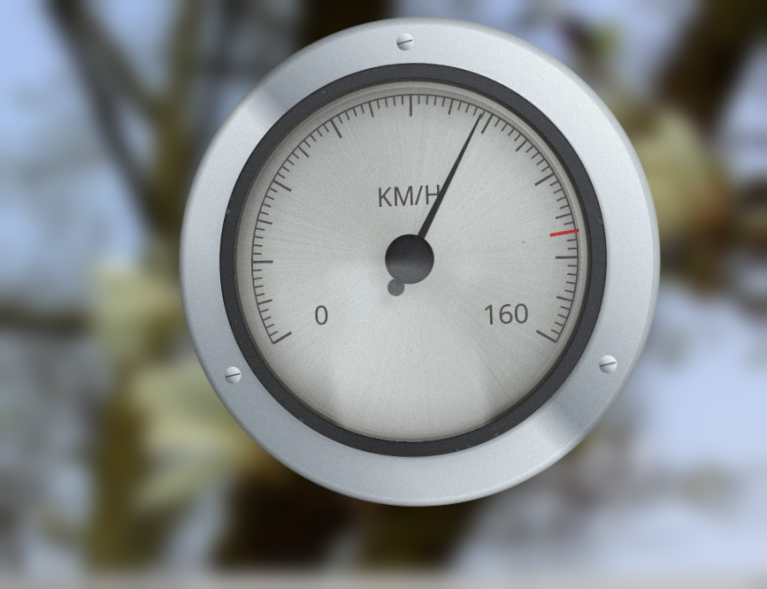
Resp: 98 km/h
